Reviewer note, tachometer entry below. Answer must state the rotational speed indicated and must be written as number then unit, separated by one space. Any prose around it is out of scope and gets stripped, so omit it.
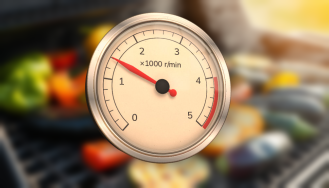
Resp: 1400 rpm
